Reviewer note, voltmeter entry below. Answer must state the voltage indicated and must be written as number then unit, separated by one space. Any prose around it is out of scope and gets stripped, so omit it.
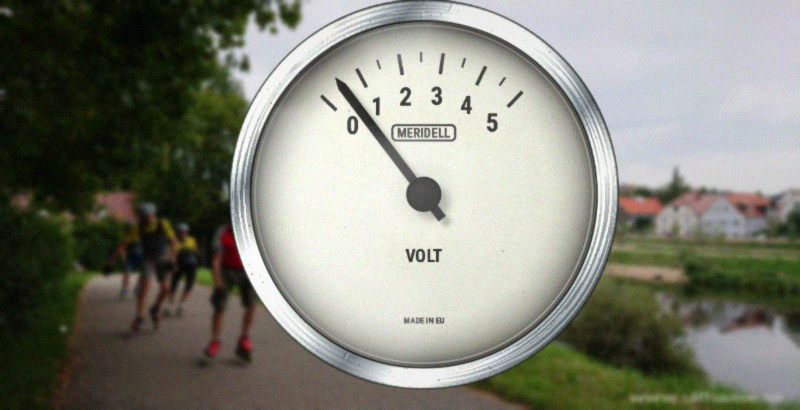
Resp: 0.5 V
